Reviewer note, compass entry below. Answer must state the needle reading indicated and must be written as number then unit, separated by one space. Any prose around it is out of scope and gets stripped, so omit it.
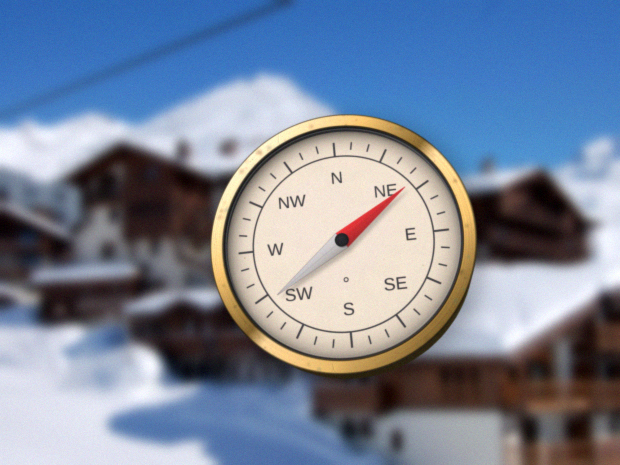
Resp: 55 °
